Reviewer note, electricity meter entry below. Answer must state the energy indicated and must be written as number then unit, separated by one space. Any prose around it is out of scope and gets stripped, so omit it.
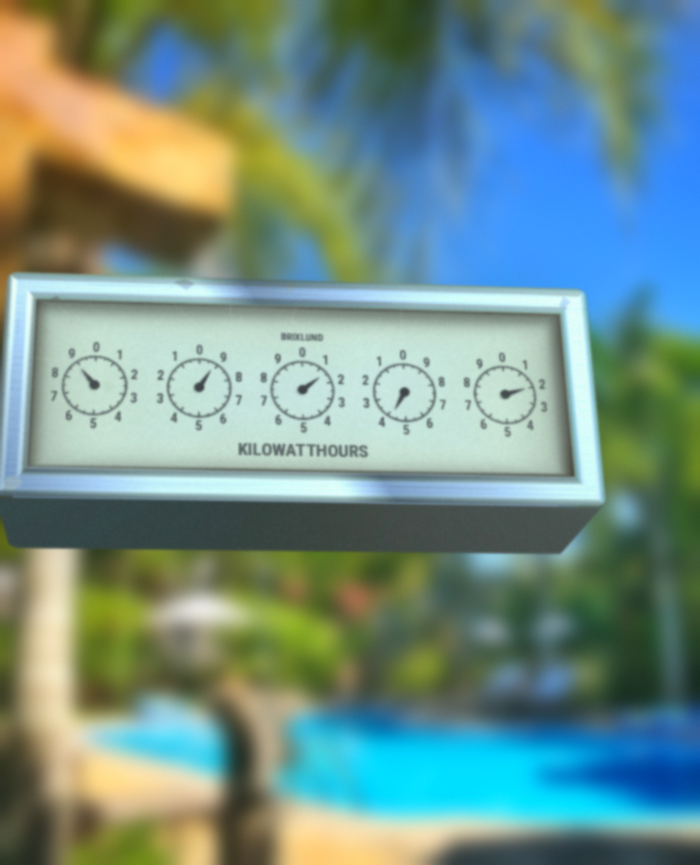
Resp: 89142 kWh
